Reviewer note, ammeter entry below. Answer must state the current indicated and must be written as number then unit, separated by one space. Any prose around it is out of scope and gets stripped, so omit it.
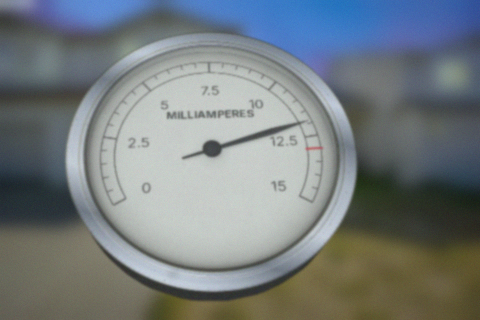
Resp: 12 mA
